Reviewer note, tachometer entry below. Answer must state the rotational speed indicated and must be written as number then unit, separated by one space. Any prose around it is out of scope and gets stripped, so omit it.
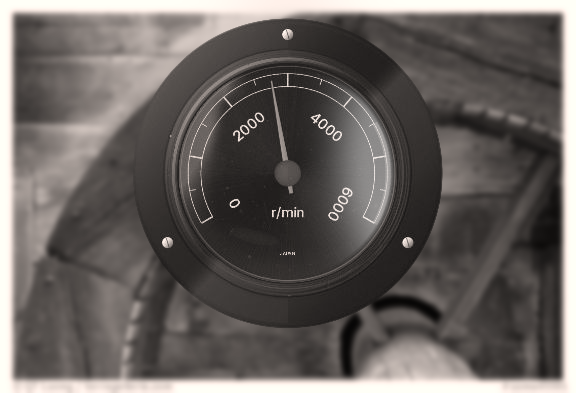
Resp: 2750 rpm
